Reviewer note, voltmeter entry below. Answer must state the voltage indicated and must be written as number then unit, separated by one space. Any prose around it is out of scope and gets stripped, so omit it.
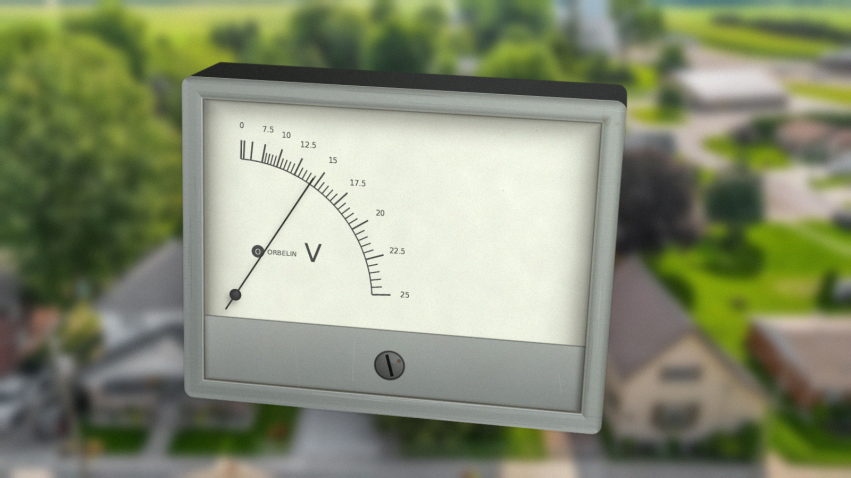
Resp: 14.5 V
